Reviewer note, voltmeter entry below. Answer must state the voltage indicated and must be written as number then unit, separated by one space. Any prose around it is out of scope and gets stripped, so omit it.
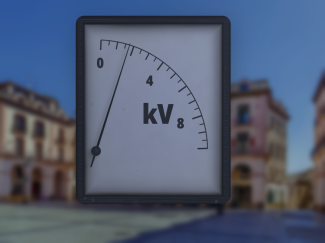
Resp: 1.75 kV
